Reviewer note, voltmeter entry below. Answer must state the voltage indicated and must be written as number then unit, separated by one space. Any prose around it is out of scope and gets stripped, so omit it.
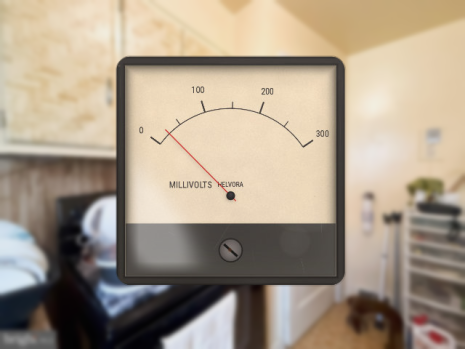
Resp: 25 mV
